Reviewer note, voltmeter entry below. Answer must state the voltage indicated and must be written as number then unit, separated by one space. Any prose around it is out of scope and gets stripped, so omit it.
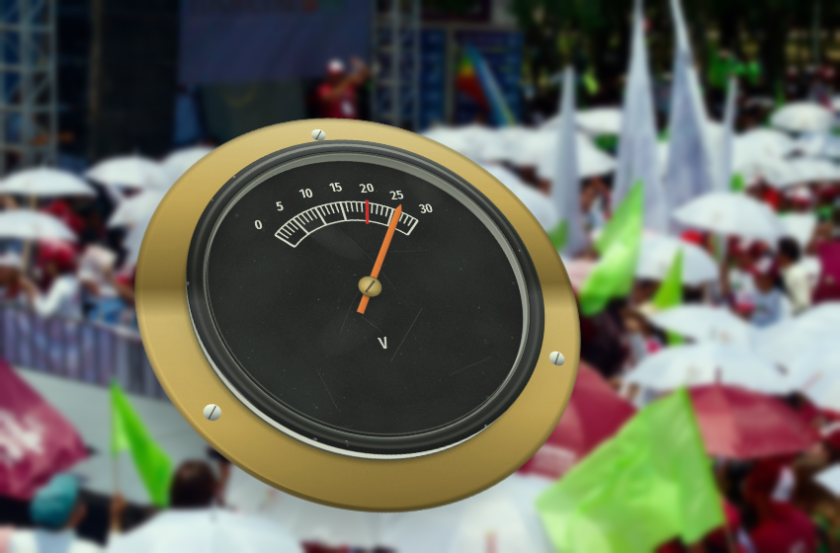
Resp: 26 V
